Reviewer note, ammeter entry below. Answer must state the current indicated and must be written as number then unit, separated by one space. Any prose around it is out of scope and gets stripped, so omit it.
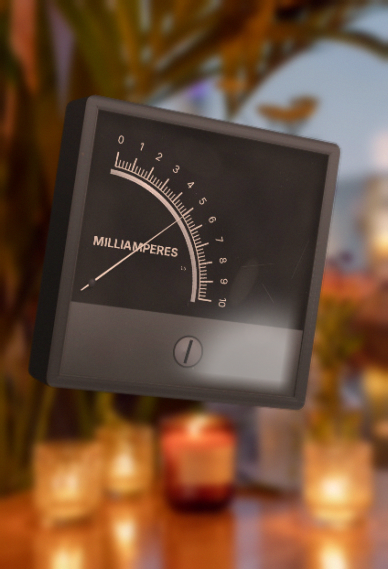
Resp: 5 mA
